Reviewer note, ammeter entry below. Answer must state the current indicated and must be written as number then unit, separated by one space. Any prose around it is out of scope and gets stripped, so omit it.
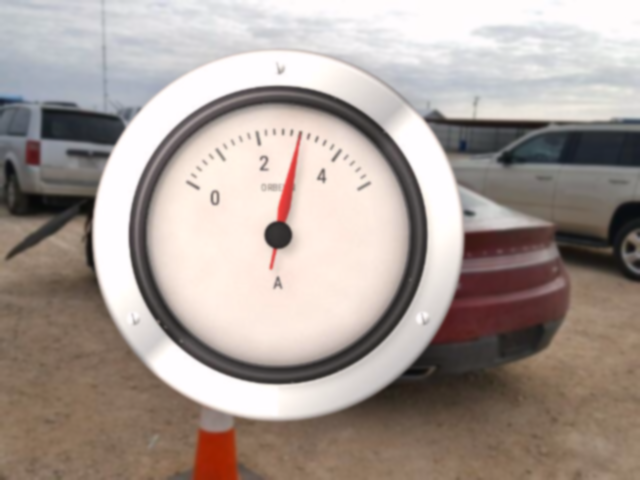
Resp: 3 A
